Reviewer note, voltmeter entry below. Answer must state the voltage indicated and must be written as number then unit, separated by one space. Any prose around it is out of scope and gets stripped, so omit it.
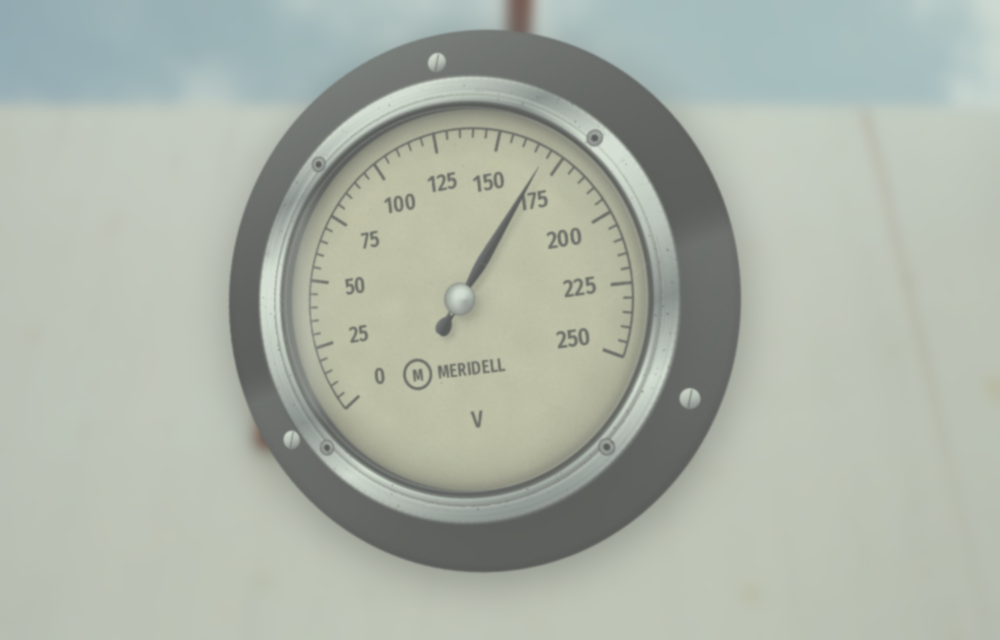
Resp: 170 V
